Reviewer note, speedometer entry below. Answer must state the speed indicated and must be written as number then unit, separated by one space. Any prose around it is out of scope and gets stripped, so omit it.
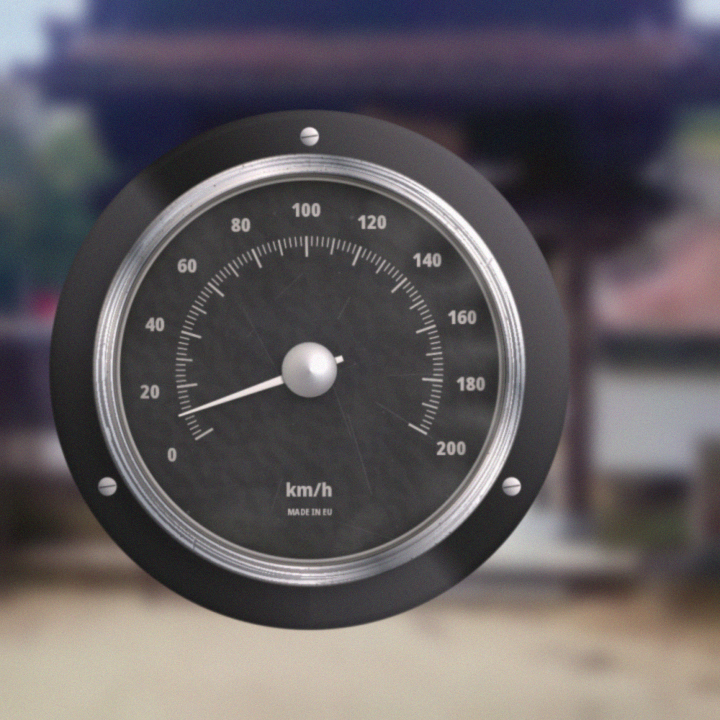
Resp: 10 km/h
